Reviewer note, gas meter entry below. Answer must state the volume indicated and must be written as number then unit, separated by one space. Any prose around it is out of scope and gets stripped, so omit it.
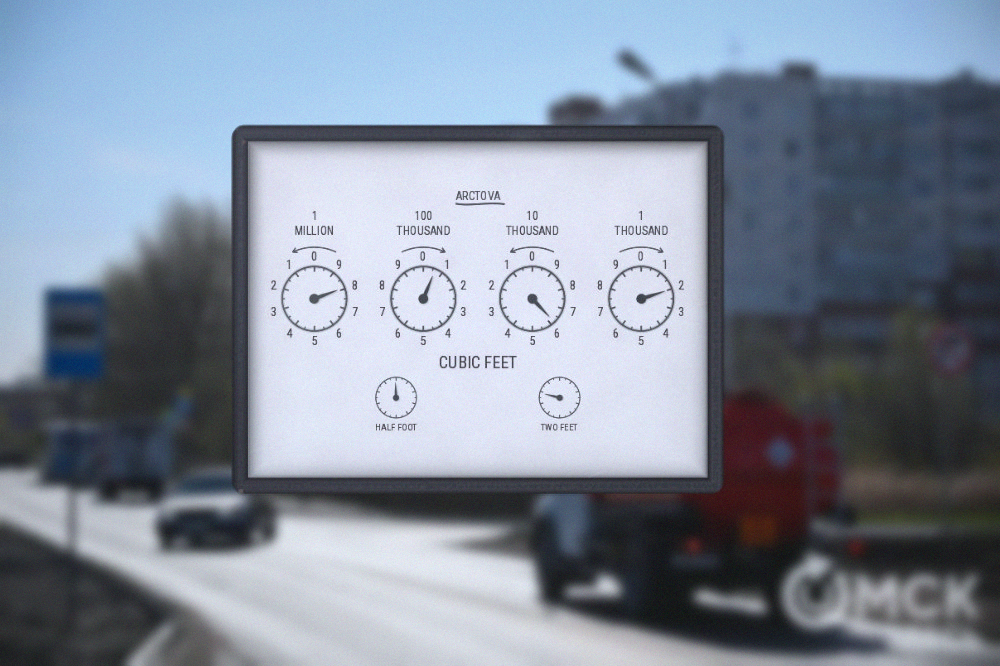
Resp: 806200 ft³
